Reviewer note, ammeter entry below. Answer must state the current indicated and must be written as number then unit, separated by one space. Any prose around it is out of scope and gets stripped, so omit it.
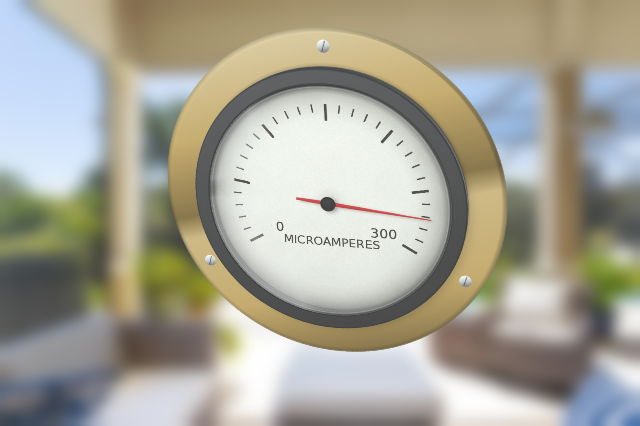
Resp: 270 µA
